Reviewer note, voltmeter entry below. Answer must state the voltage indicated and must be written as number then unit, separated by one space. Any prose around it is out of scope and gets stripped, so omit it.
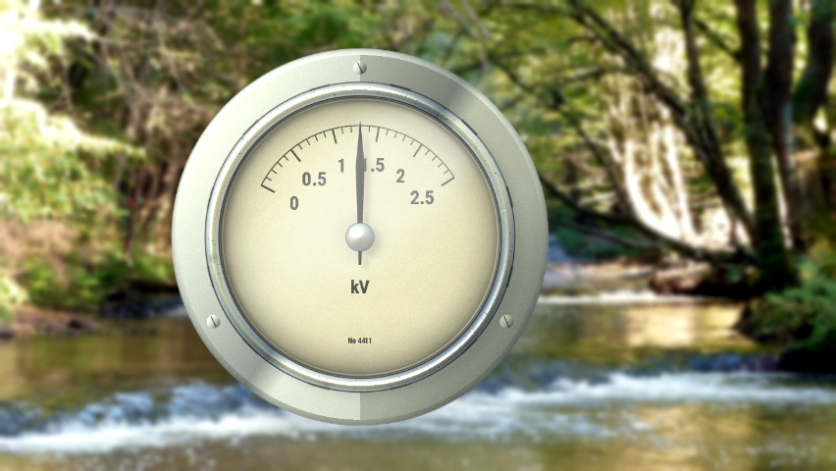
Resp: 1.3 kV
